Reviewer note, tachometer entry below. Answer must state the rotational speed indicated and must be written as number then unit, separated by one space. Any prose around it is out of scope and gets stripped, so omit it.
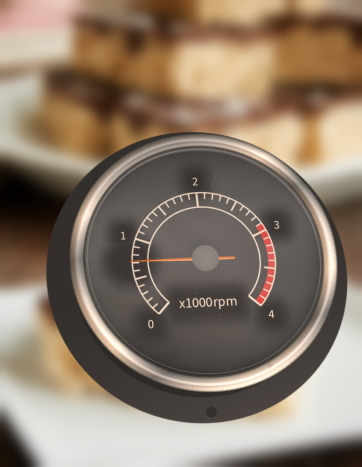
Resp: 700 rpm
